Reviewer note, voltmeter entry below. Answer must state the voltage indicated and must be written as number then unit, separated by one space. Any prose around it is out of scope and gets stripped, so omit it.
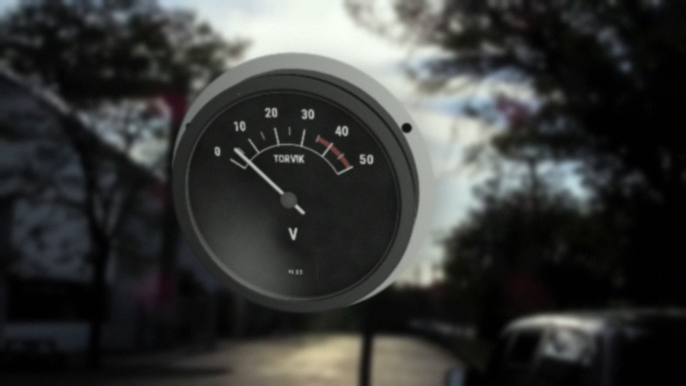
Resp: 5 V
